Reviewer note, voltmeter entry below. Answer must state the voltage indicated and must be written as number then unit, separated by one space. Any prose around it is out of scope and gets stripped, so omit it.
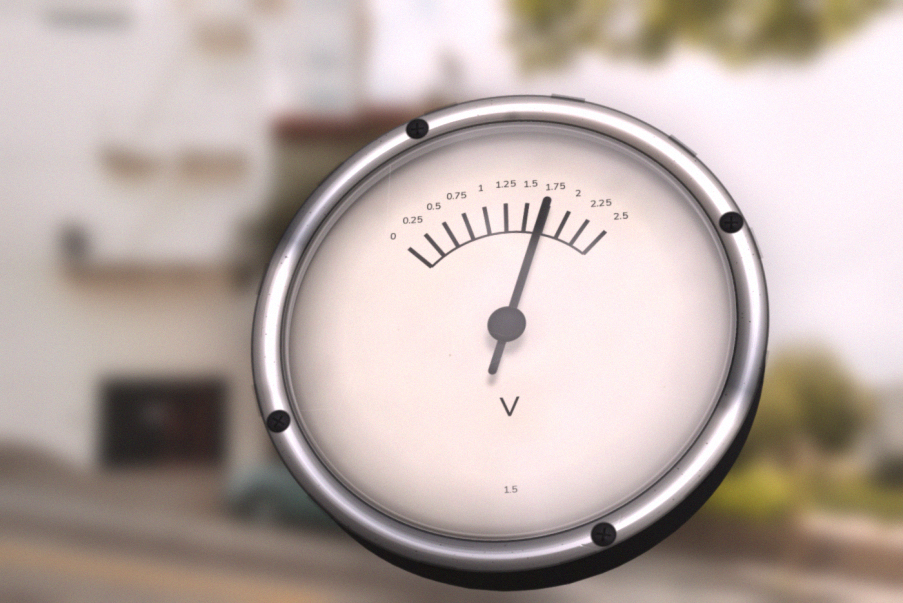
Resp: 1.75 V
